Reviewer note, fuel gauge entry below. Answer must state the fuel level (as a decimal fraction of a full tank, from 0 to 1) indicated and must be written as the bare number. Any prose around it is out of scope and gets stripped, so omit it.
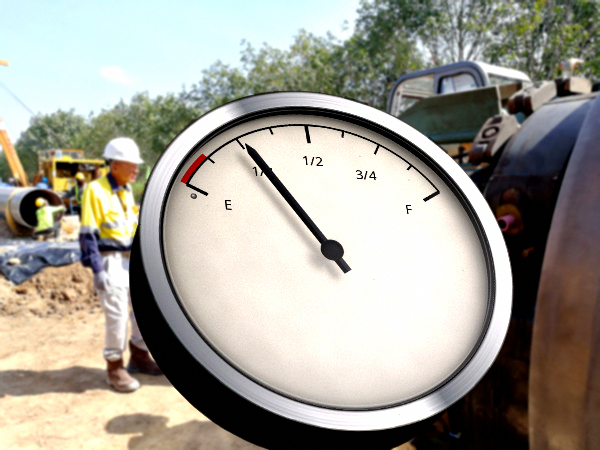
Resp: 0.25
